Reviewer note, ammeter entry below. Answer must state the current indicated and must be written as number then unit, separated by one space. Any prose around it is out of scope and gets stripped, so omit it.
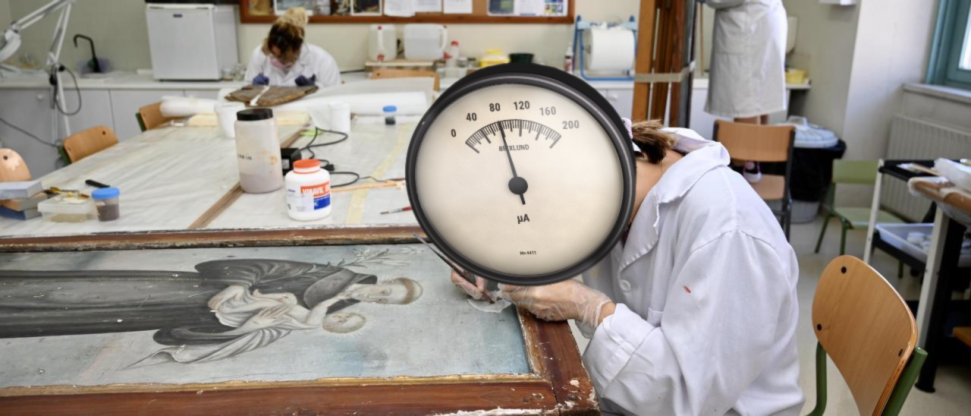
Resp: 80 µA
